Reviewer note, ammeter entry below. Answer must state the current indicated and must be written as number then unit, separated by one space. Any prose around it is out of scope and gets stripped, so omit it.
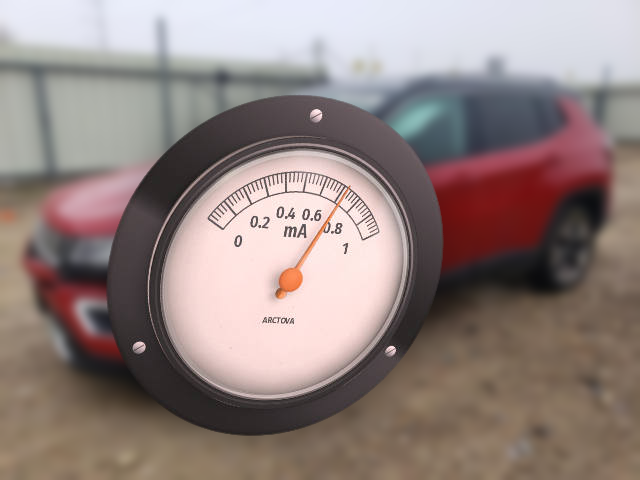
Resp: 0.7 mA
